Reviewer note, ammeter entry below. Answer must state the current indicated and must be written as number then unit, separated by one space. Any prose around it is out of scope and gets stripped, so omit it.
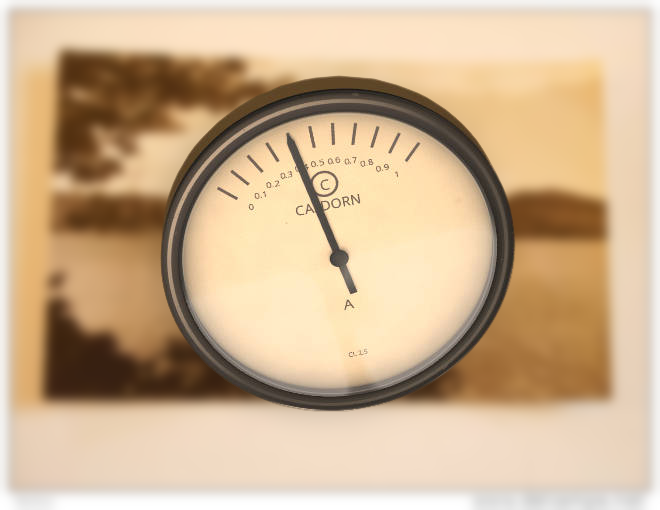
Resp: 0.4 A
